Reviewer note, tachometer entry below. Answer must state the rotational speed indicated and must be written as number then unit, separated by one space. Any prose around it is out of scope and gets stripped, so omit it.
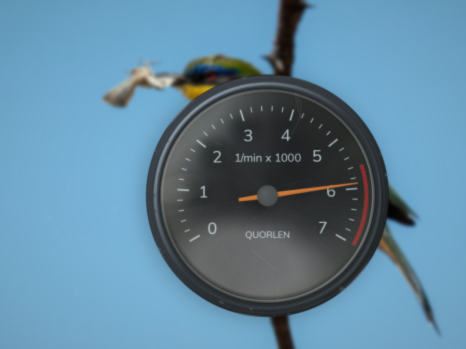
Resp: 5900 rpm
